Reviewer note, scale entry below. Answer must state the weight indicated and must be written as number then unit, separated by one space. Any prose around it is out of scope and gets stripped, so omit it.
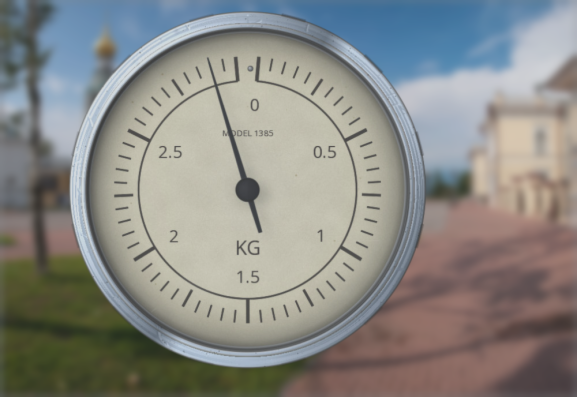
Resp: 2.9 kg
